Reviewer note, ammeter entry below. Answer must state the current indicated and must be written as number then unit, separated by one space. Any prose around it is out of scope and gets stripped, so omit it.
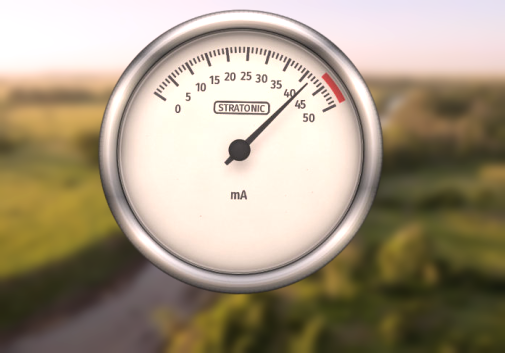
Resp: 42 mA
